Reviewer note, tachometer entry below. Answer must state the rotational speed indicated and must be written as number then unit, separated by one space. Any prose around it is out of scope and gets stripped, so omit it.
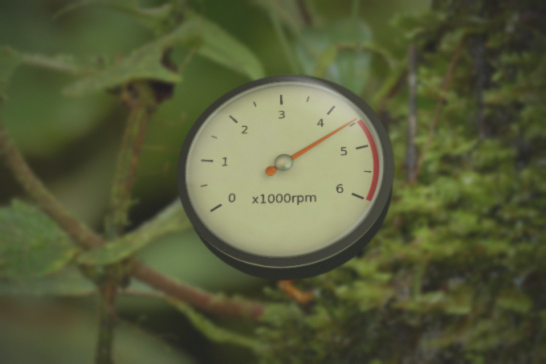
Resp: 4500 rpm
